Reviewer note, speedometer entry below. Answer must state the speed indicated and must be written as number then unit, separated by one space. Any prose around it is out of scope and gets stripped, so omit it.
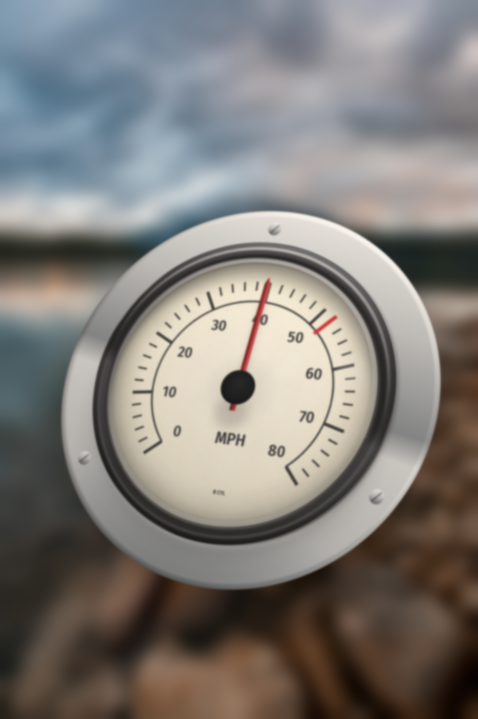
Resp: 40 mph
